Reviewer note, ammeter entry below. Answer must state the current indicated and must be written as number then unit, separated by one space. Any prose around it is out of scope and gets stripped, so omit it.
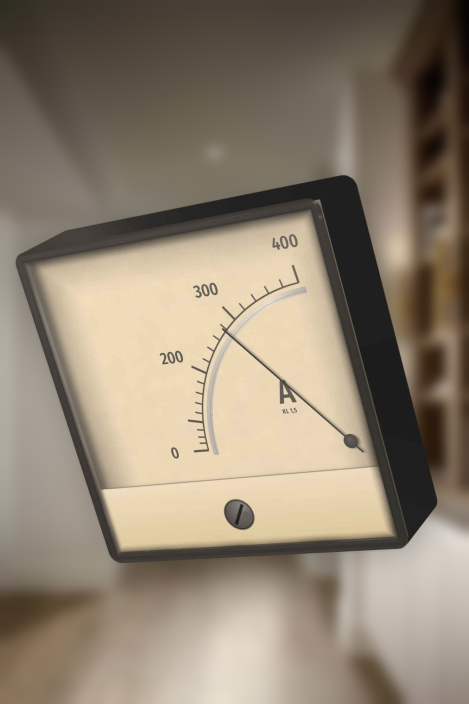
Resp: 280 A
